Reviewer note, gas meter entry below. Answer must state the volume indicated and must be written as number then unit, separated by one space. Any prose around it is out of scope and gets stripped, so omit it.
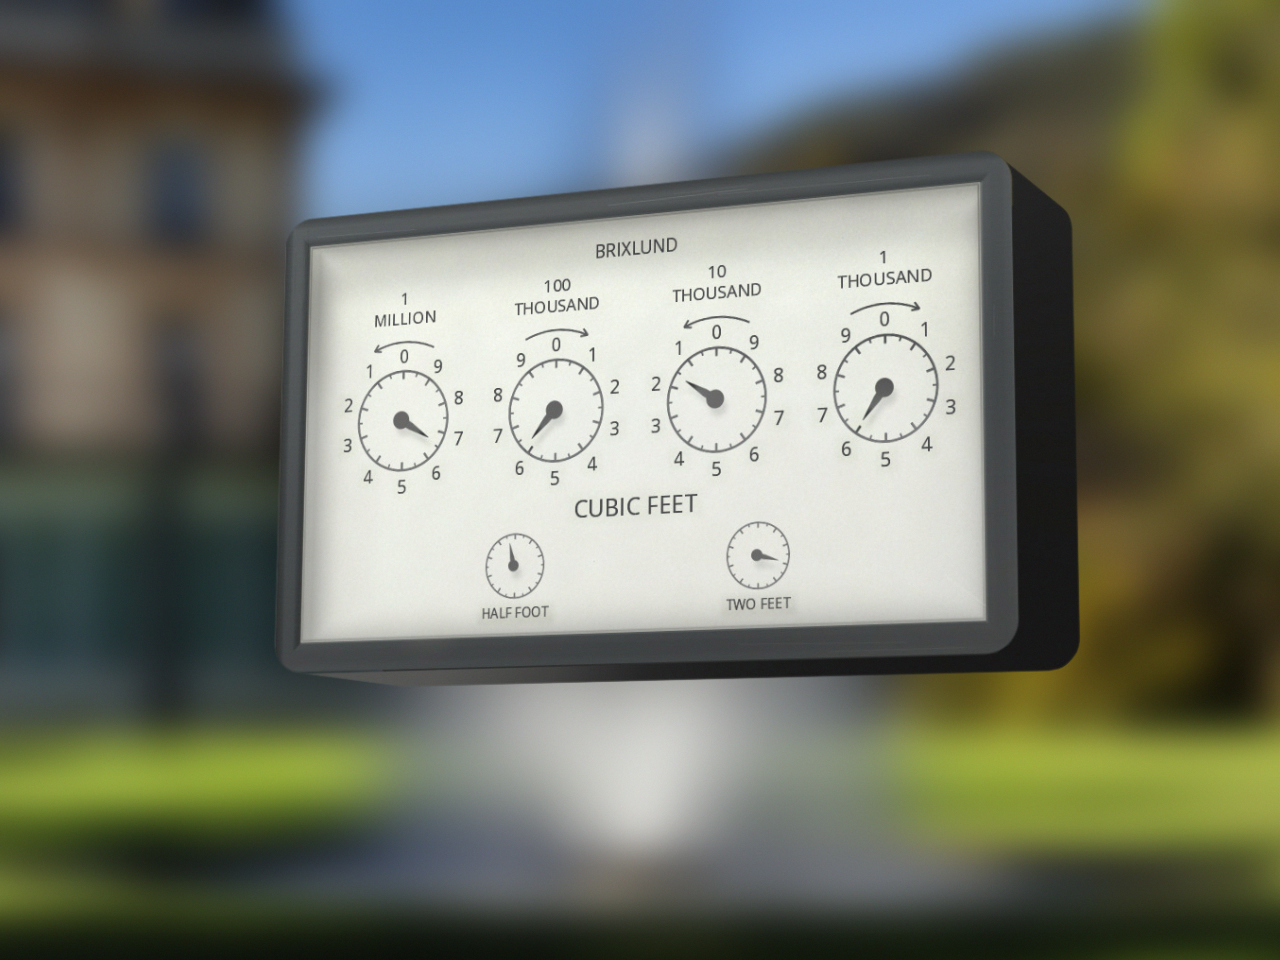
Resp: 661600 ft³
